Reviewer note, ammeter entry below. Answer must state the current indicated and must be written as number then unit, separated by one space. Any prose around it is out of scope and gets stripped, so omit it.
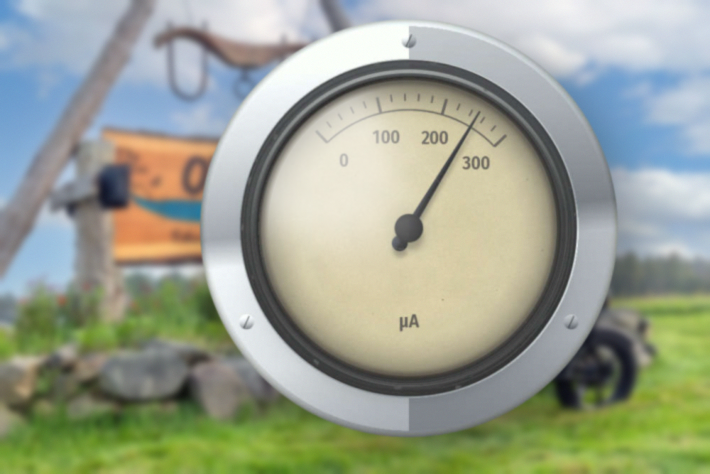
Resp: 250 µA
